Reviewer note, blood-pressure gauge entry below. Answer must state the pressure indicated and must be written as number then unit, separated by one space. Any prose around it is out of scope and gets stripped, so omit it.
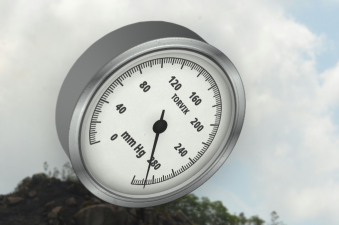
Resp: 290 mmHg
